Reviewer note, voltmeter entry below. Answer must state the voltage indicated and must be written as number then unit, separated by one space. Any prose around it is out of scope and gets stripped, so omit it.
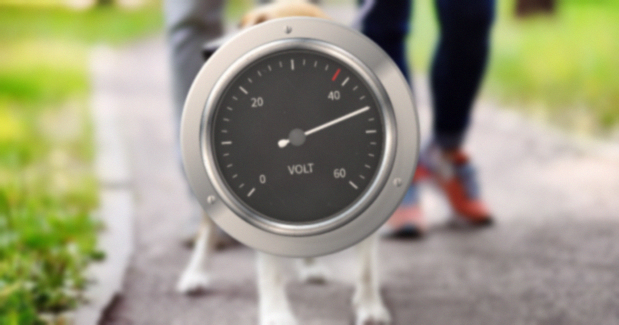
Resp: 46 V
